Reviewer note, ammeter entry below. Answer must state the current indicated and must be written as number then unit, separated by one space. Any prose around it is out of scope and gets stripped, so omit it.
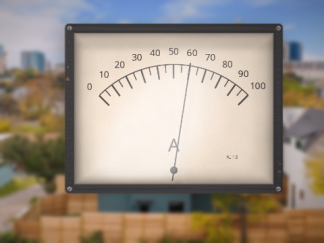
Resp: 60 A
